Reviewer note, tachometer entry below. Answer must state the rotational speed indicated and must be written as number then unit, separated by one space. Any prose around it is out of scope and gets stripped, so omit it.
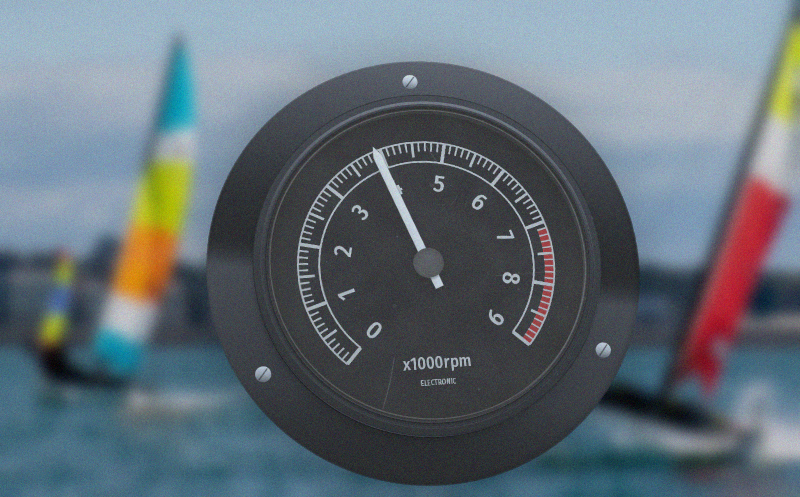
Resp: 3900 rpm
